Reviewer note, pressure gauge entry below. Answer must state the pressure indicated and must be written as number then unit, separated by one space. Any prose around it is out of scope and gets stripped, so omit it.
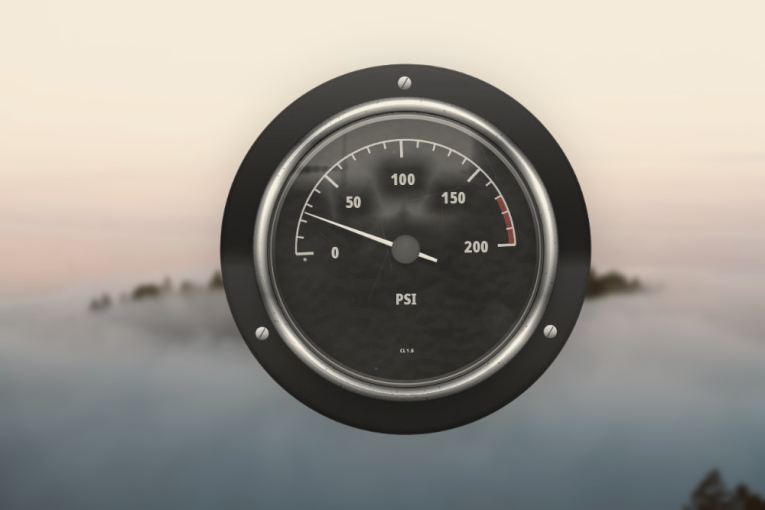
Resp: 25 psi
